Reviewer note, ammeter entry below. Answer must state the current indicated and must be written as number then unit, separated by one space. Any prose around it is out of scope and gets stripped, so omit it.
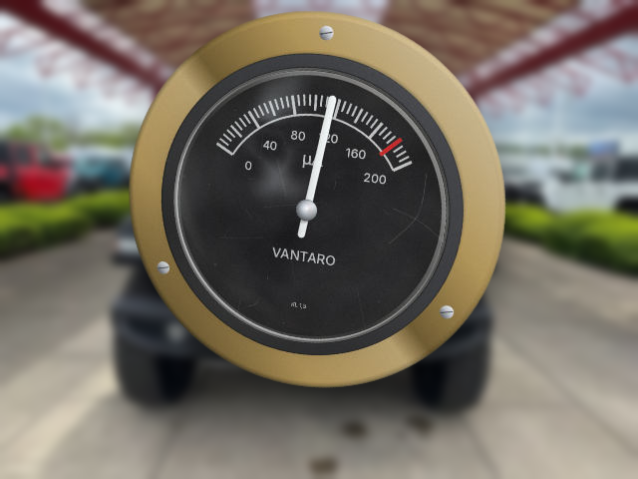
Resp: 115 µA
